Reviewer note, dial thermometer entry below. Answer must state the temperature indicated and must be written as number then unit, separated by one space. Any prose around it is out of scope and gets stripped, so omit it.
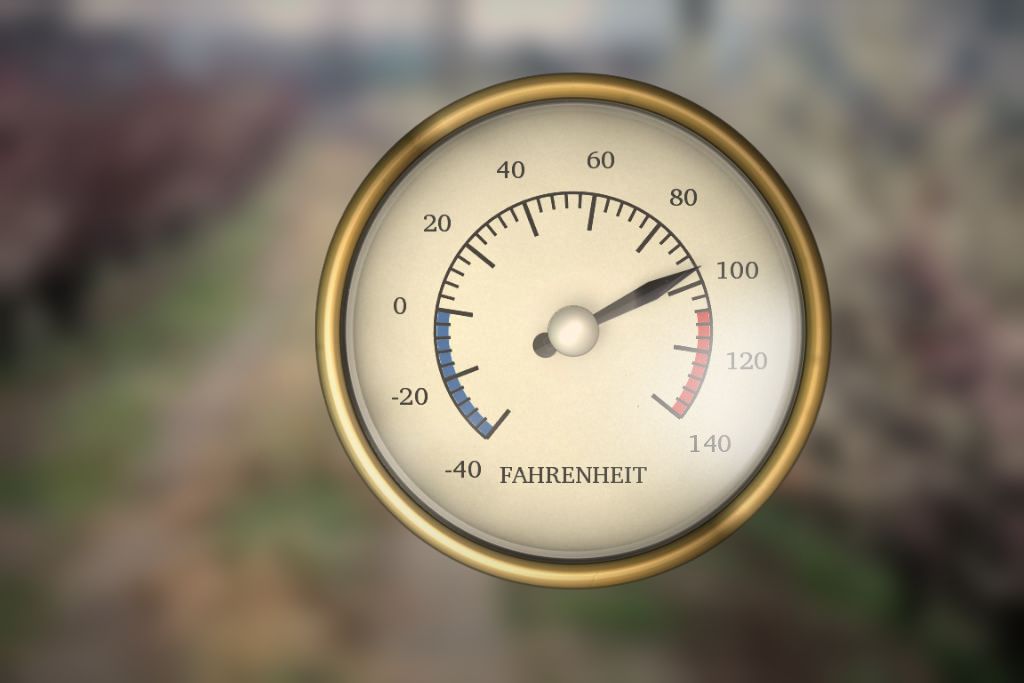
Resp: 96 °F
